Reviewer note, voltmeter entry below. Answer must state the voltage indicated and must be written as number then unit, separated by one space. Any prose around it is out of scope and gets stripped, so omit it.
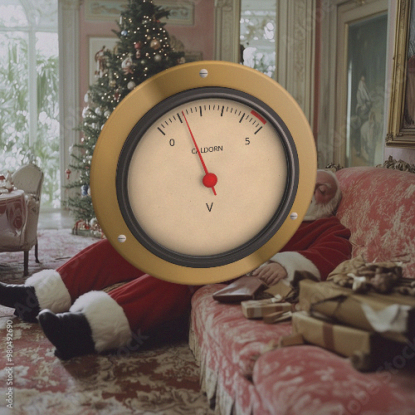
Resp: 1.2 V
